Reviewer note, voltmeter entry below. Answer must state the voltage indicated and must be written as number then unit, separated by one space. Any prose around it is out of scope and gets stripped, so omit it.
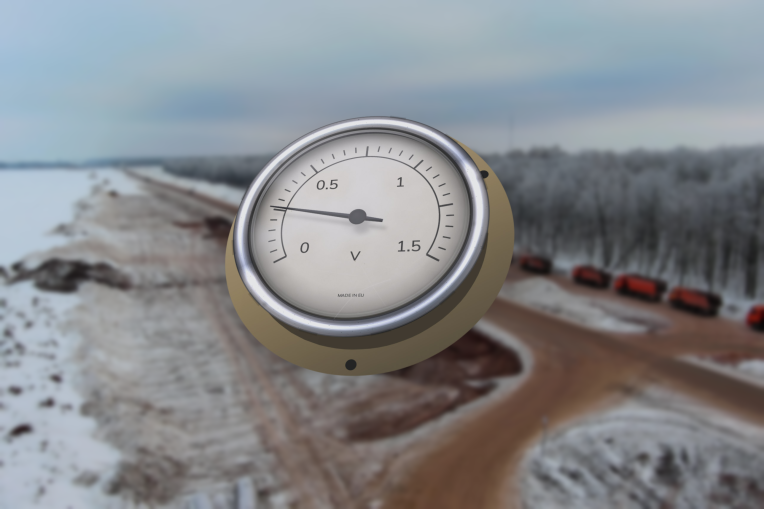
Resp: 0.25 V
